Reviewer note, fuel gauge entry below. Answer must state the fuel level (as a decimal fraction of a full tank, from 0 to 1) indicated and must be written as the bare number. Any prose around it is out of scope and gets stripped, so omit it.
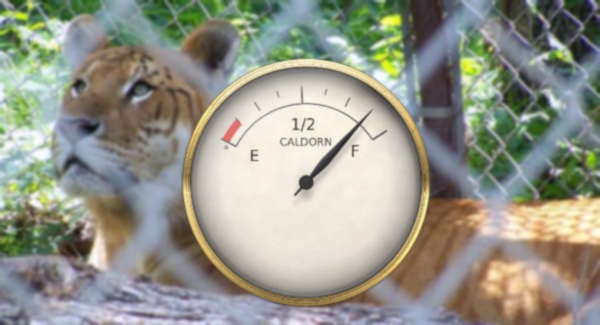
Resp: 0.875
